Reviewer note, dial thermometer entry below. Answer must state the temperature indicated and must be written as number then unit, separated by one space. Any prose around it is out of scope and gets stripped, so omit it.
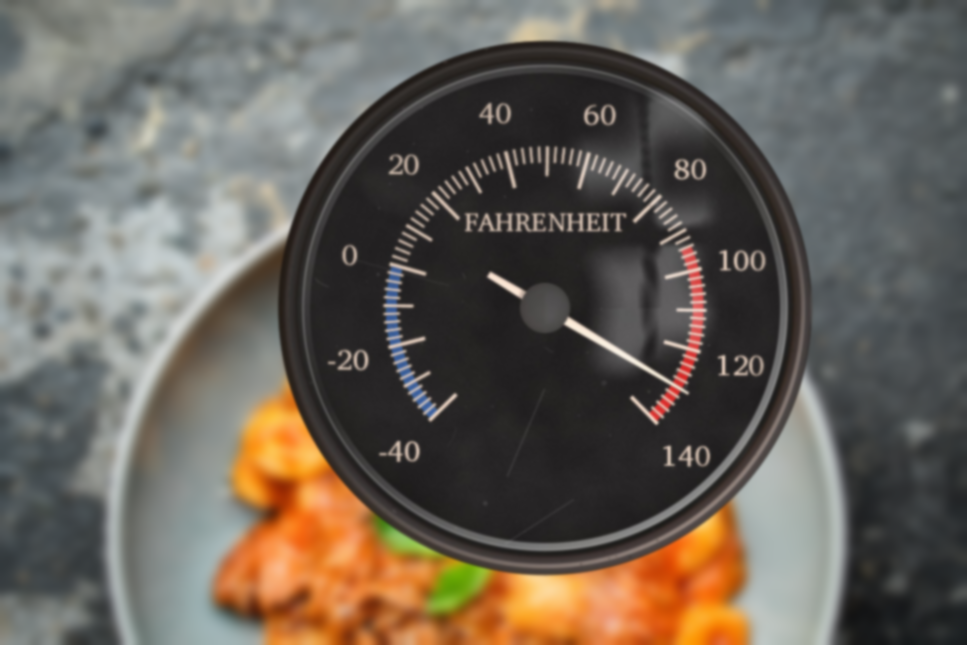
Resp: 130 °F
